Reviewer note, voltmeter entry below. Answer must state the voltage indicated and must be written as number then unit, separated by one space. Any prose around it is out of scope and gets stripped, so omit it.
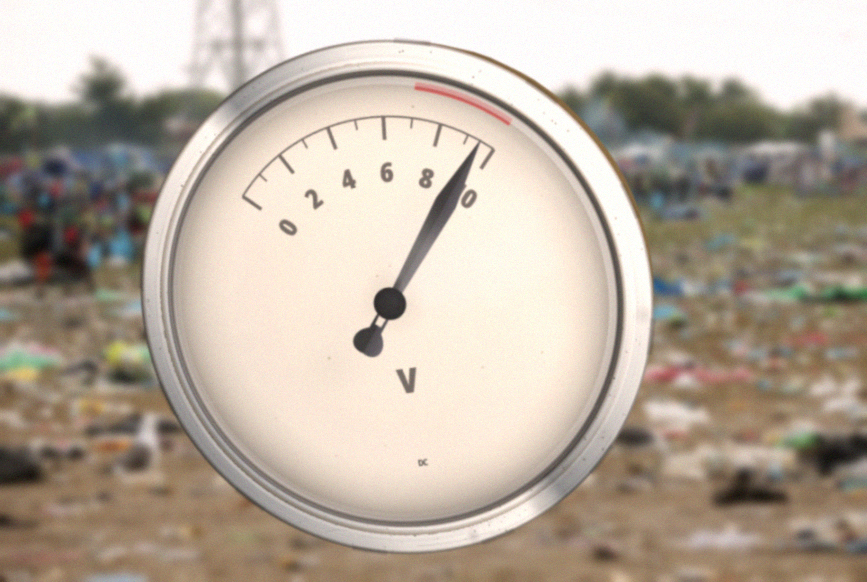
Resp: 9.5 V
